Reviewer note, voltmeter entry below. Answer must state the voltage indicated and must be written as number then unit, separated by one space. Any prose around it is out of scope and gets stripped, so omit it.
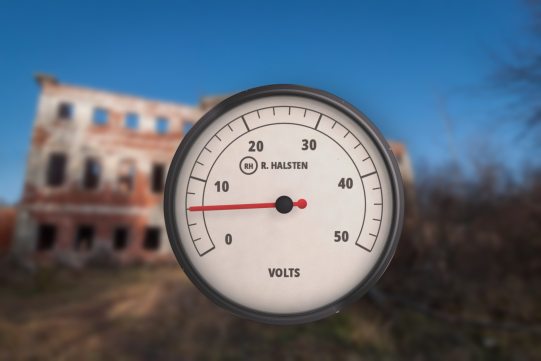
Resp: 6 V
